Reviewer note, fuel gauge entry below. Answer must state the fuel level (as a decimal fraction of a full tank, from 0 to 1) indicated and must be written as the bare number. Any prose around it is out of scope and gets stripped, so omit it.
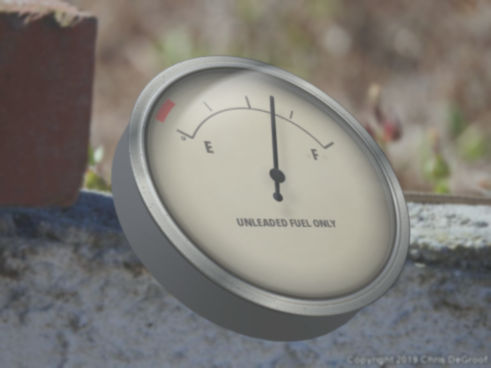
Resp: 0.625
